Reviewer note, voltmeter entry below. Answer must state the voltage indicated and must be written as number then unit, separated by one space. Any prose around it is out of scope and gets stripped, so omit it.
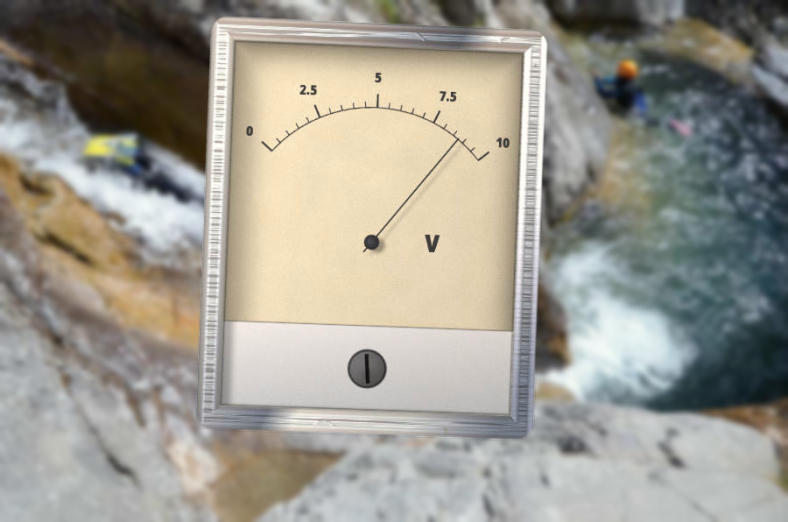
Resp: 8.75 V
